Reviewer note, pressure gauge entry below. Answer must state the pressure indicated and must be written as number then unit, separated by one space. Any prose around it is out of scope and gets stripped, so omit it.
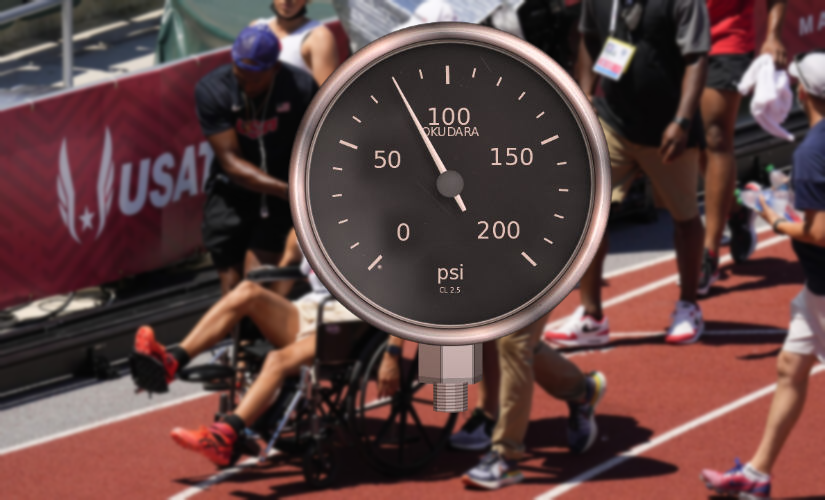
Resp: 80 psi
